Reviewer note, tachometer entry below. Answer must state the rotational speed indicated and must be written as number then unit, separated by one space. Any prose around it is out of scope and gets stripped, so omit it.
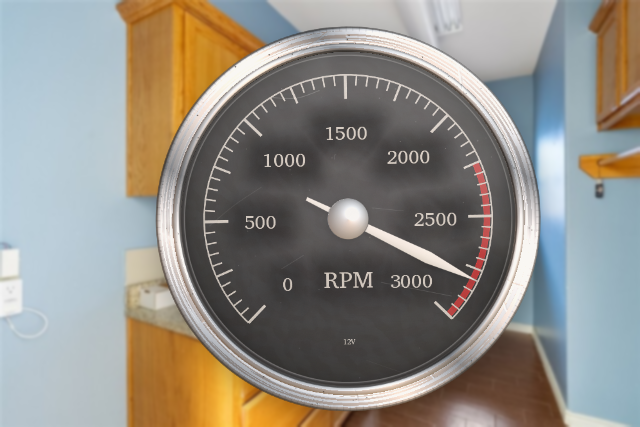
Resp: 2800 rpm
